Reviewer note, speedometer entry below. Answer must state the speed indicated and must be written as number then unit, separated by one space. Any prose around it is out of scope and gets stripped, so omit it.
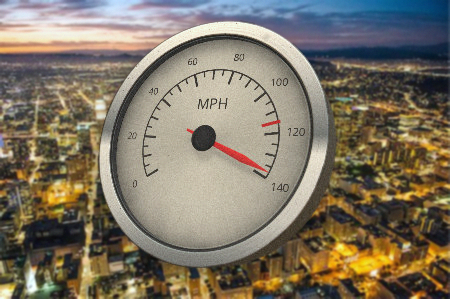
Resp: 137.5 mph
